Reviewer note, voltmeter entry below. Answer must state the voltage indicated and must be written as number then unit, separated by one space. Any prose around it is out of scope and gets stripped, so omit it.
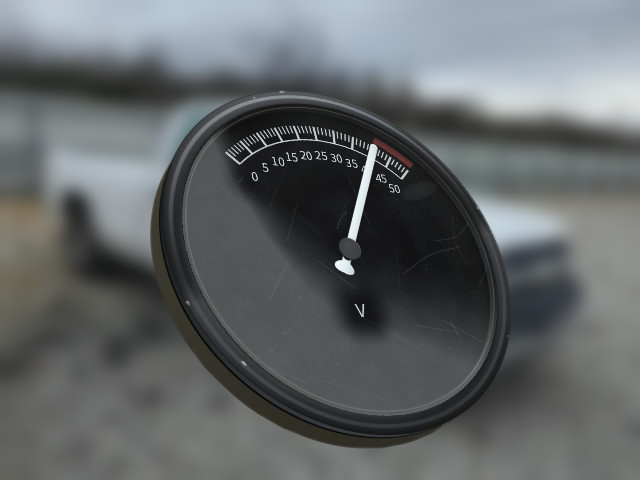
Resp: 40 V
